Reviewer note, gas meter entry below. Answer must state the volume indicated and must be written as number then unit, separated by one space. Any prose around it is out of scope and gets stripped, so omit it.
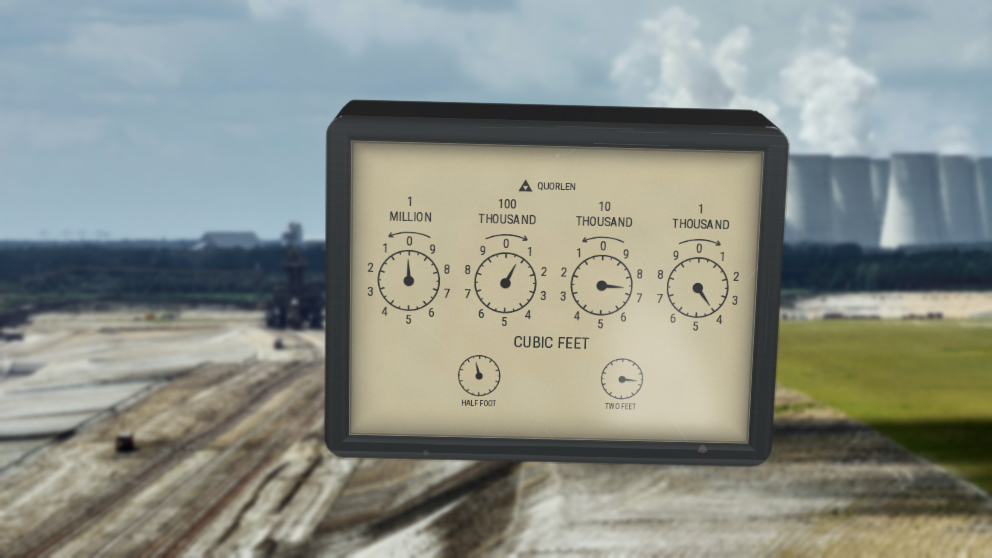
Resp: 7400 ft³
